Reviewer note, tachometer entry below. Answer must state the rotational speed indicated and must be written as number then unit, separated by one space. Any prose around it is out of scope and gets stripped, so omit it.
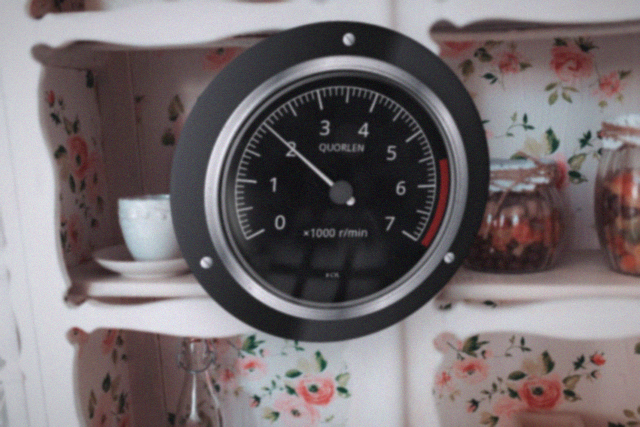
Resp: 2000 rpm
